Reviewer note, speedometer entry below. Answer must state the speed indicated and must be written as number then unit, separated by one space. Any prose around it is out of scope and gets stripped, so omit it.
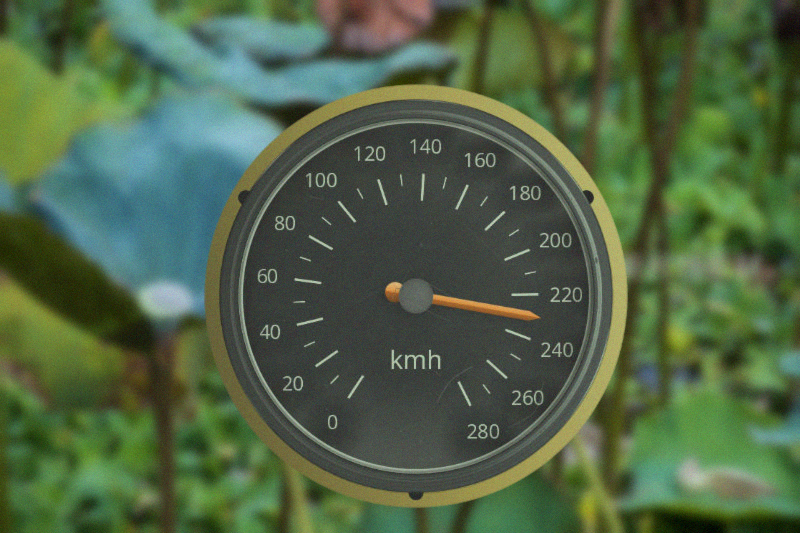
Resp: 230 km/h
